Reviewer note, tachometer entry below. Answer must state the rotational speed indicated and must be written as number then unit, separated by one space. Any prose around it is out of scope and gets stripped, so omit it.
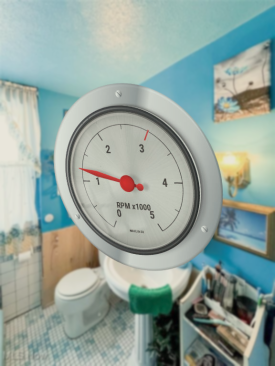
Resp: 1250 rpm
